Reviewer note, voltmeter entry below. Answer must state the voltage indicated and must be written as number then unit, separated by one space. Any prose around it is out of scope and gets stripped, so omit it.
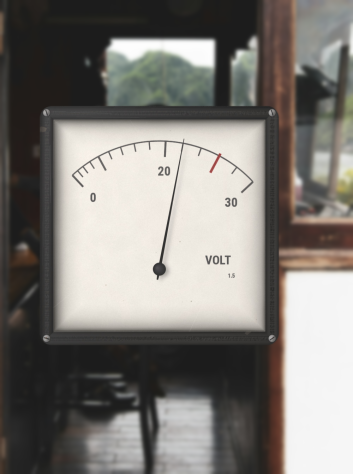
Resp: 22 V
